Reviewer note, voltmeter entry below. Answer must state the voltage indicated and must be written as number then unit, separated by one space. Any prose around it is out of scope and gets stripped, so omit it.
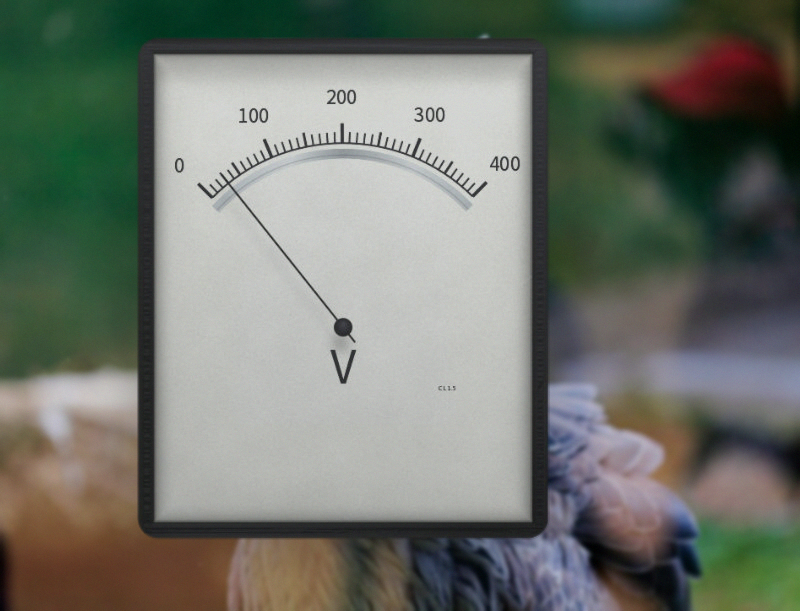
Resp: 30 V
